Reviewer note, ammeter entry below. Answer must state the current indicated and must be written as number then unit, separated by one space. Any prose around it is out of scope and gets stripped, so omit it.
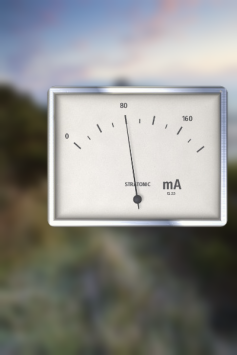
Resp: 80 mA
